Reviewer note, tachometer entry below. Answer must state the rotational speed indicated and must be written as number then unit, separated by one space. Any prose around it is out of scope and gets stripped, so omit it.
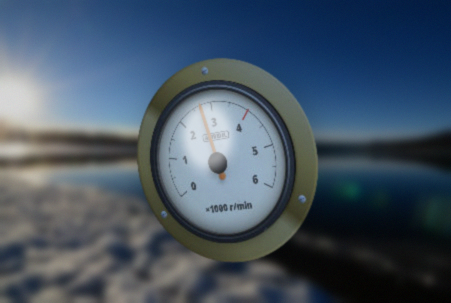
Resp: 2750 rpm
